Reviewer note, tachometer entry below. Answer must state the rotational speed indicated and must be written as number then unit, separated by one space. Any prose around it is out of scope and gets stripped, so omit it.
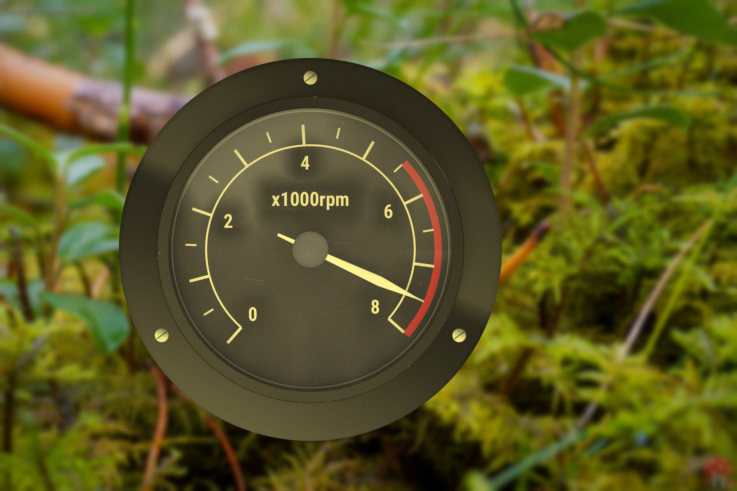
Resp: 7500 rpm
